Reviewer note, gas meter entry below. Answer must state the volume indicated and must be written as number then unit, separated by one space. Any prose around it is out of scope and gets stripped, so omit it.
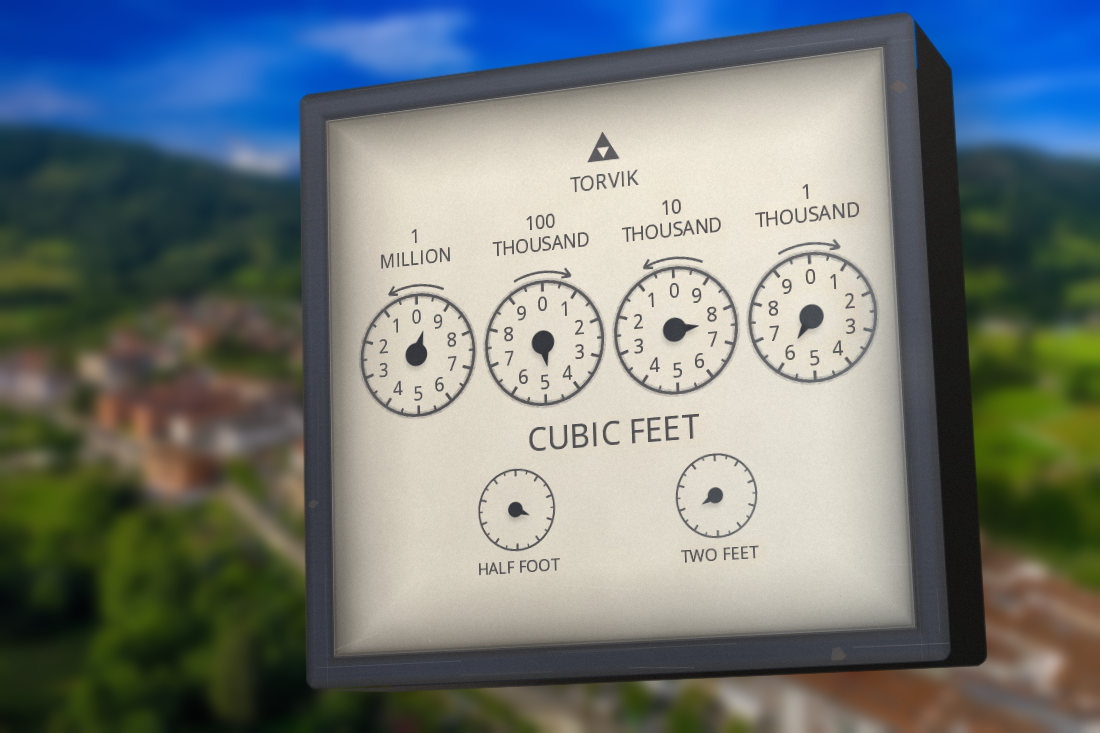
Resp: 947600 ft³
